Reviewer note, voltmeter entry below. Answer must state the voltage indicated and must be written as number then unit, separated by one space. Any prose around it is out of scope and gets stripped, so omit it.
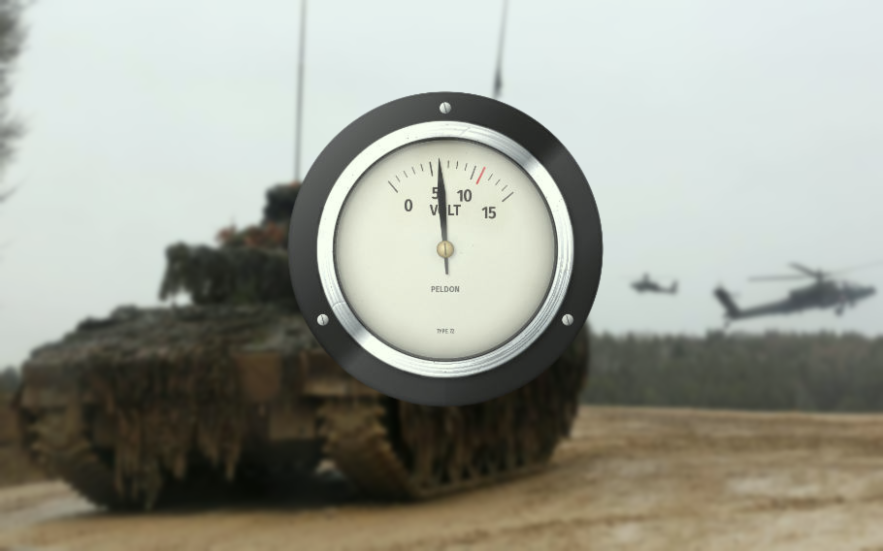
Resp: 6 V
